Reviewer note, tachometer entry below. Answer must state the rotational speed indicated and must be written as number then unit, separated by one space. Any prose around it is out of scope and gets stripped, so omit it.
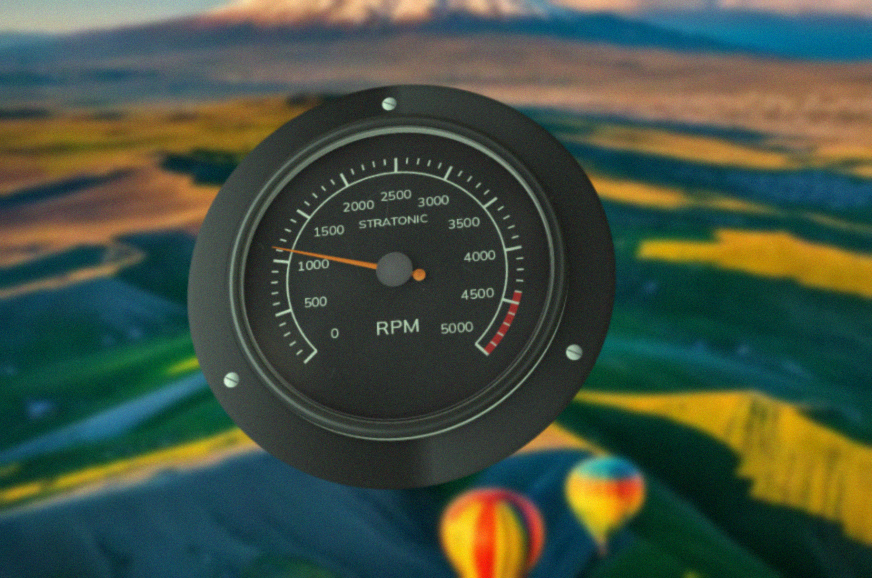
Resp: 1100 rpm
